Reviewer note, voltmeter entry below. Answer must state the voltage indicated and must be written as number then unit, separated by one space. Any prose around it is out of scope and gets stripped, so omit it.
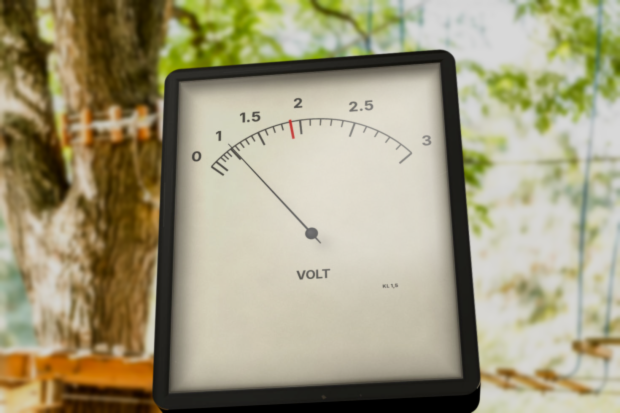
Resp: 1 V
